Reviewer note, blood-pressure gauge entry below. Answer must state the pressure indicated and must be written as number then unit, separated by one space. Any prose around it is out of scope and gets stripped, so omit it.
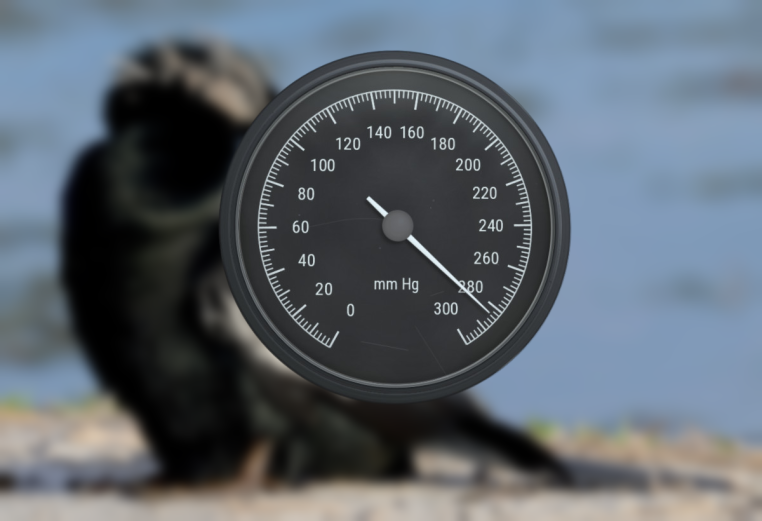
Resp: 284 mmHg
